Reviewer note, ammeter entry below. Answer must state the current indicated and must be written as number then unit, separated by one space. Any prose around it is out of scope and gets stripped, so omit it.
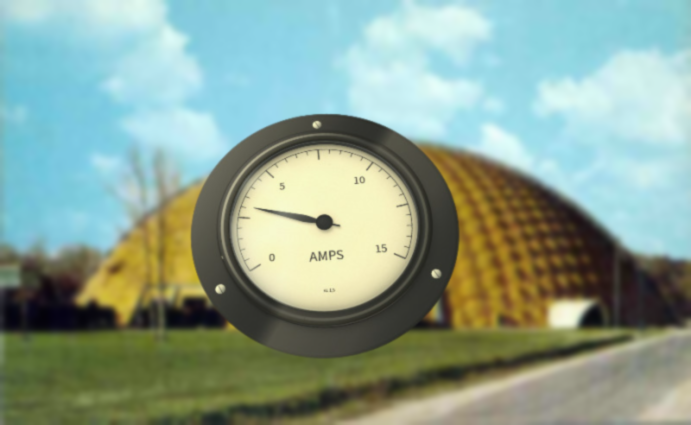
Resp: 3 A
